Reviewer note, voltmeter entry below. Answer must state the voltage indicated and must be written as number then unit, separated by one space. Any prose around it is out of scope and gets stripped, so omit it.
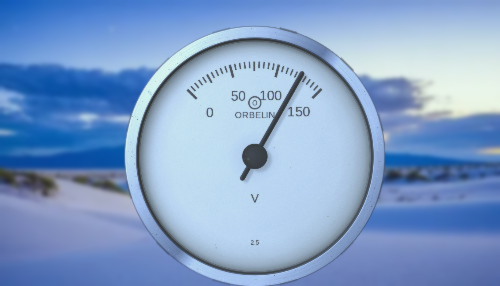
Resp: 125 V
